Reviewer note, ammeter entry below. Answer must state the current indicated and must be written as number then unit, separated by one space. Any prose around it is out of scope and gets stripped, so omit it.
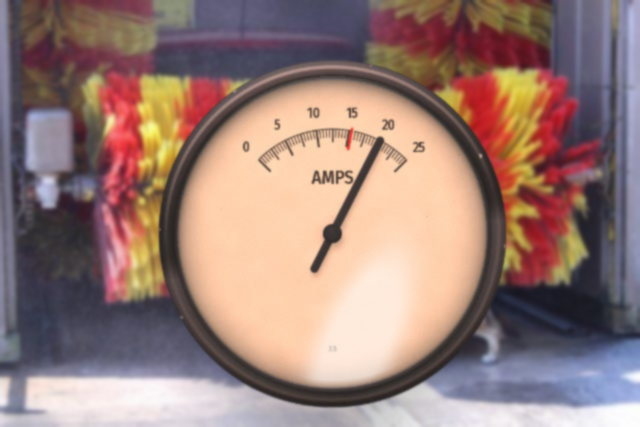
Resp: 20 A
